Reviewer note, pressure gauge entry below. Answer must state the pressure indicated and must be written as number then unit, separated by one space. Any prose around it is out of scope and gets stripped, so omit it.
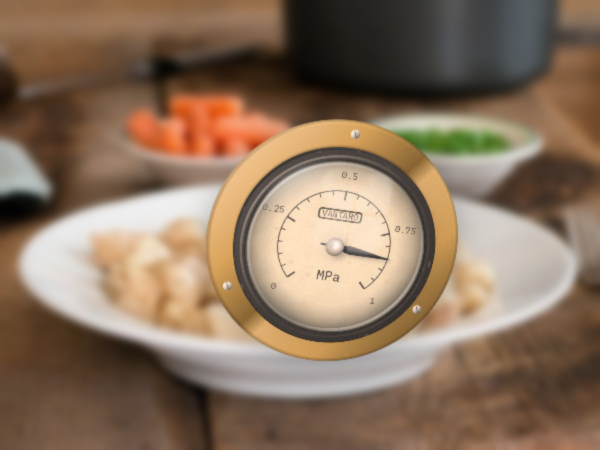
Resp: 0.85 MPa
